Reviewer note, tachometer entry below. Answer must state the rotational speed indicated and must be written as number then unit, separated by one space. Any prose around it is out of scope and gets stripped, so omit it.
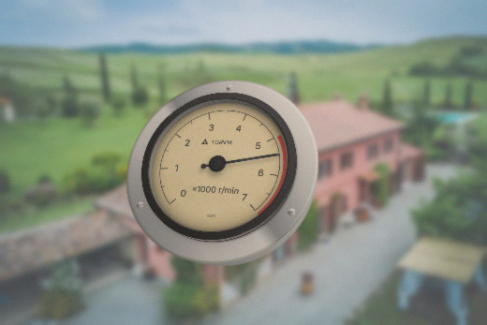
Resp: 5500 rpm
